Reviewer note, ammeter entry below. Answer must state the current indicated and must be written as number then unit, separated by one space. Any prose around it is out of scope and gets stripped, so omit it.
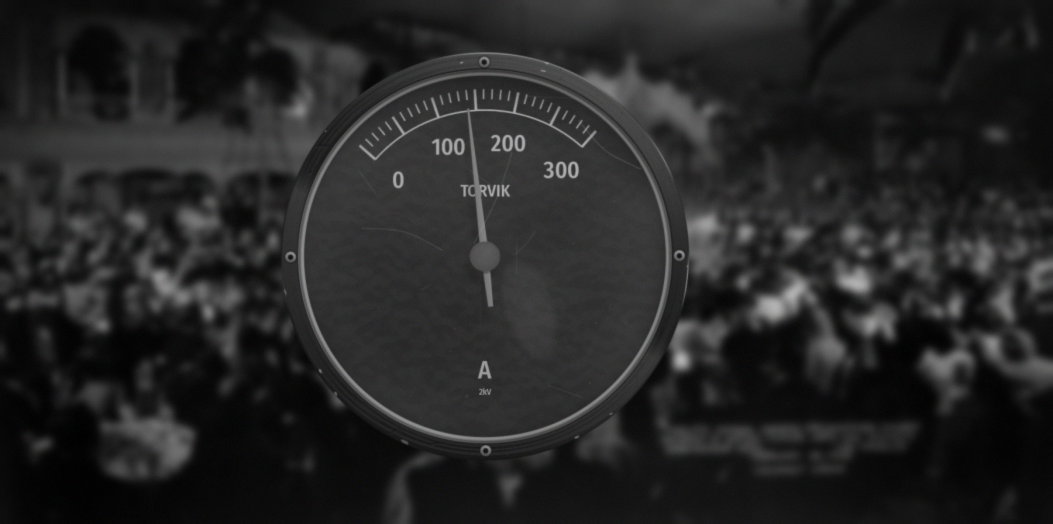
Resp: 140 A
